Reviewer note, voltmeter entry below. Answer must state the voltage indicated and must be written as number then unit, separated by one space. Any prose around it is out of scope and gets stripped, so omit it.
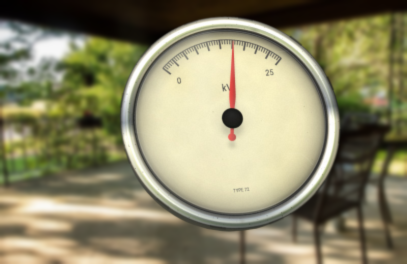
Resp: 15 kV
